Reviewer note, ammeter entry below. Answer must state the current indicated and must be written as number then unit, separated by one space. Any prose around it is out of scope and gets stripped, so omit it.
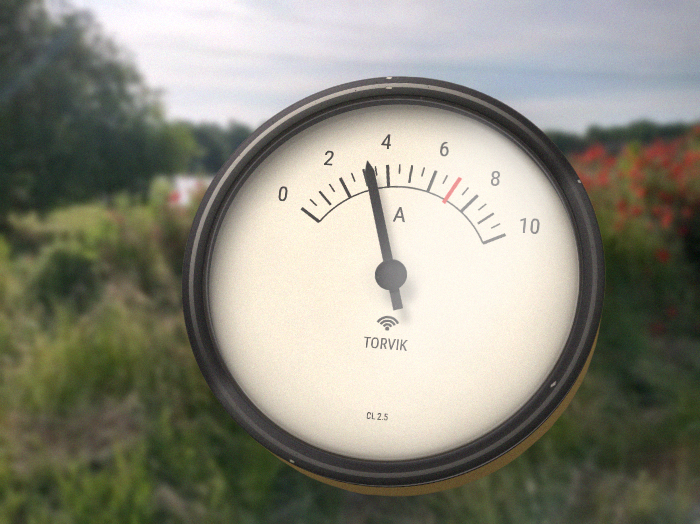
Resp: 3.25 A
